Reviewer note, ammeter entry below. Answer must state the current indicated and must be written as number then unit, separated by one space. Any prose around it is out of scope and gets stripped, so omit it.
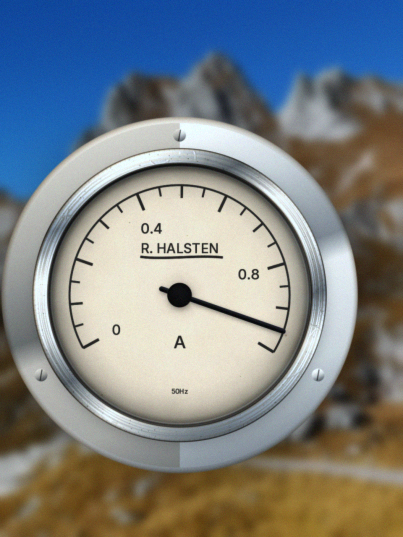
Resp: 0.95 A
